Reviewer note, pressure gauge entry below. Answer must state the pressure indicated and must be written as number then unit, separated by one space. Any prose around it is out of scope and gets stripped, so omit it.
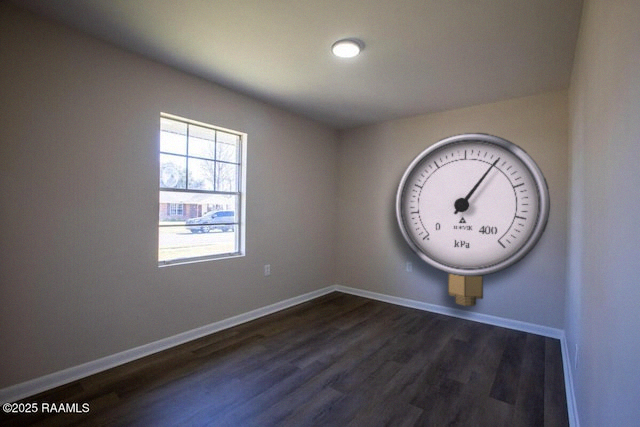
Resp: 250 kPa
